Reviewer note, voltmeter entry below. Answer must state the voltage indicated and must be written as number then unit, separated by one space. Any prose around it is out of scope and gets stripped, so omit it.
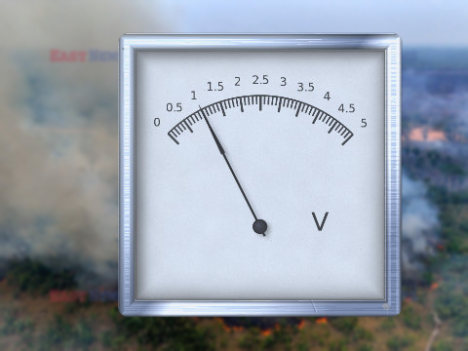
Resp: 1 V
